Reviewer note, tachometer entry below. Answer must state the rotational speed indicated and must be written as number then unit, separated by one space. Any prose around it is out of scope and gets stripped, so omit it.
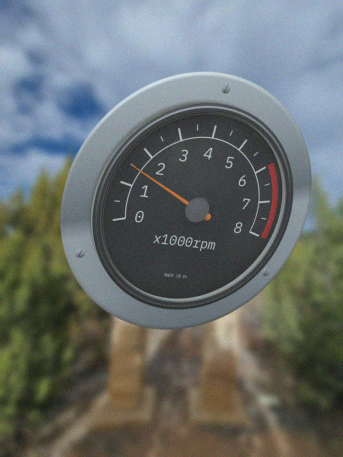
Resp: 1500 rpm
